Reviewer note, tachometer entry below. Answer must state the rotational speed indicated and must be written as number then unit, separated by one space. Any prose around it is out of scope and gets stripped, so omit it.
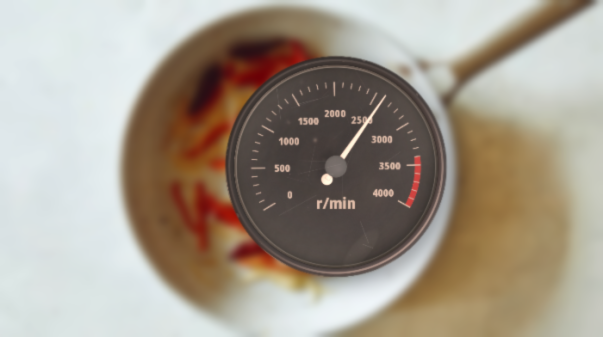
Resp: 2600 rpm
